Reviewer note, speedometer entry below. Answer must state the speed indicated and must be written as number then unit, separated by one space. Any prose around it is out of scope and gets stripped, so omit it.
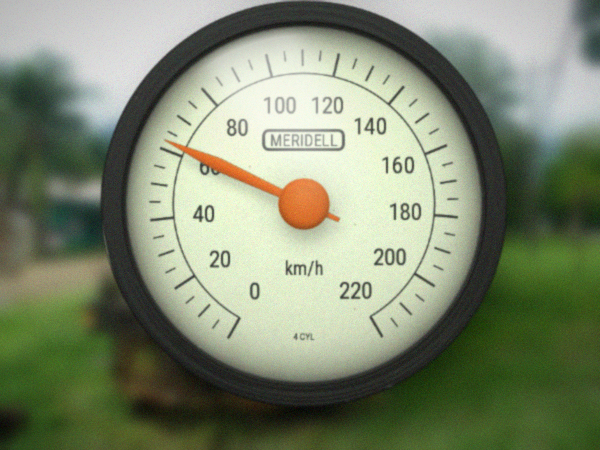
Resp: 62.5 km/h
